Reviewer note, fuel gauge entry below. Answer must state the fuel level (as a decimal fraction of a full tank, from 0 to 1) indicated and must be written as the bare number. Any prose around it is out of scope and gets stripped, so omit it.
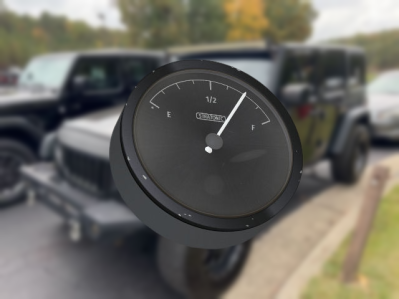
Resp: 0.75
